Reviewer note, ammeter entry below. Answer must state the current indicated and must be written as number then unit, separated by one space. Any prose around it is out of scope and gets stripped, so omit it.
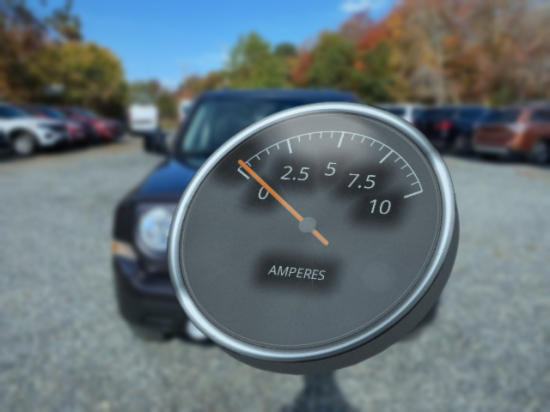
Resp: 0.25 A
